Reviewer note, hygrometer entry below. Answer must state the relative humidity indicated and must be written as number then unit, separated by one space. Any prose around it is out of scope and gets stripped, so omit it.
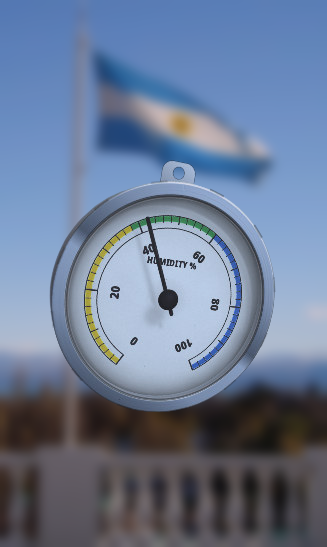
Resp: 42 %
